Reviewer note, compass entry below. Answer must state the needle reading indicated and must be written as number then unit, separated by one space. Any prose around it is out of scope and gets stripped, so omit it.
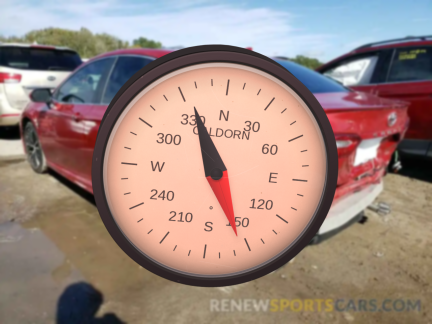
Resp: 155 °
